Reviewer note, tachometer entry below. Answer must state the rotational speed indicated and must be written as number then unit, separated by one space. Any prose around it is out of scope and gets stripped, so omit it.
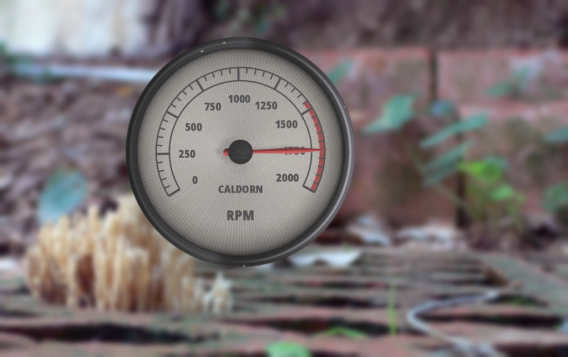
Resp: 1750 rpm
